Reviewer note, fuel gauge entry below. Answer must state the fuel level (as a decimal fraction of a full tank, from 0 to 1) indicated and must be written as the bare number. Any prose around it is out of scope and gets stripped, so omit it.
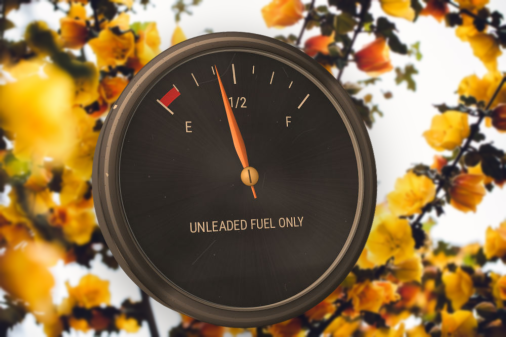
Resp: 0.375
